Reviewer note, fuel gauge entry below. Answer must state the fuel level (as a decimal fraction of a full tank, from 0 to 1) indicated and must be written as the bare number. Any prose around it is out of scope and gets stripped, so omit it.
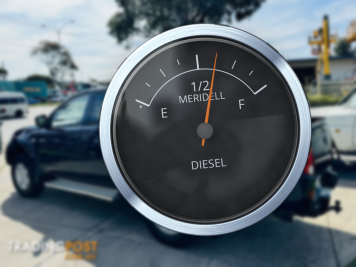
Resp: 0.625
